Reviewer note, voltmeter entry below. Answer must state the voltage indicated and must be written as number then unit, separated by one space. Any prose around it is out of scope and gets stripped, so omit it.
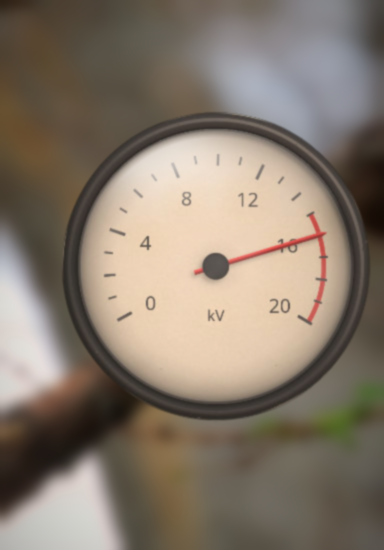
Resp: 16 kV
